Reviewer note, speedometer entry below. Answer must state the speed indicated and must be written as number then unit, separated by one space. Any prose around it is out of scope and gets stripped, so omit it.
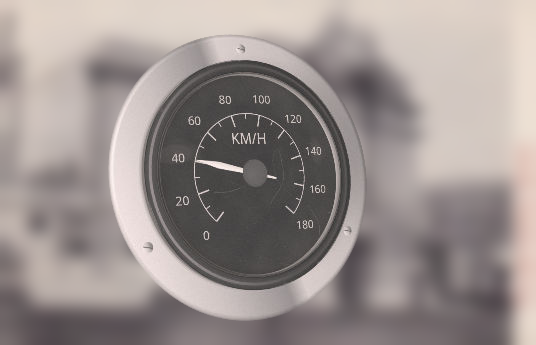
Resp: 40 km/h
